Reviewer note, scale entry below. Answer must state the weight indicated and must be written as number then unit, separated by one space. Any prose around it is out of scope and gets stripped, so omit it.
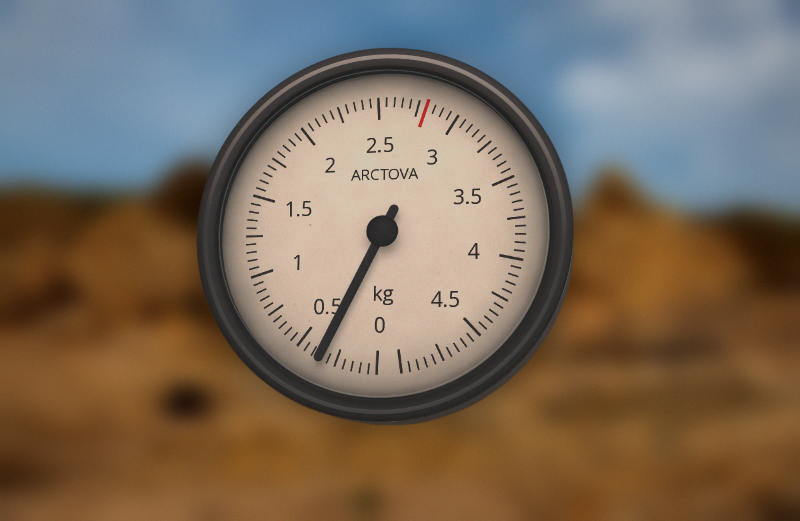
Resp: 0.35 kg
